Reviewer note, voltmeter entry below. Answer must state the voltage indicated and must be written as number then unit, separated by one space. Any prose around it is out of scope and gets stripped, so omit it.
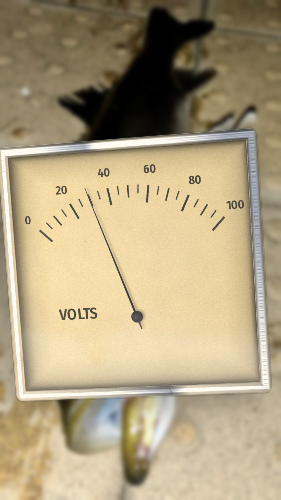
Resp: 30 V
